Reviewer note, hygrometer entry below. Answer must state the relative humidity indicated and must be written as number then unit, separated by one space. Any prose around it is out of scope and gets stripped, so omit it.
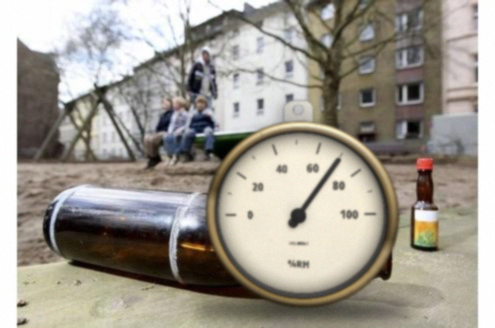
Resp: 70 %
